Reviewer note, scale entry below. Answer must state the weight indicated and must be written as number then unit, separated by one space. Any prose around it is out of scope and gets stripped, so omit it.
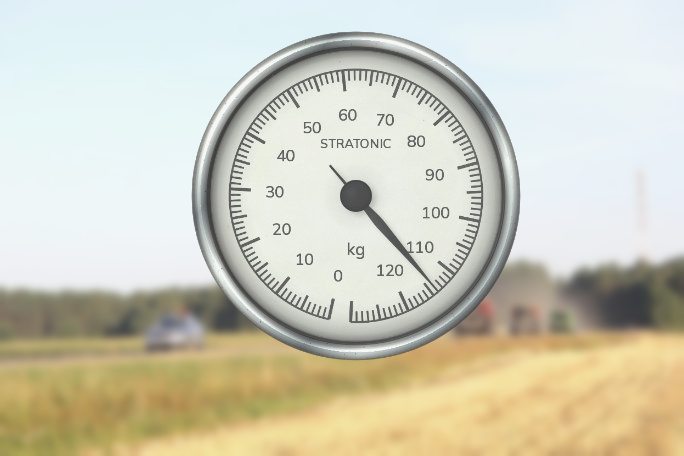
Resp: 114 kg
